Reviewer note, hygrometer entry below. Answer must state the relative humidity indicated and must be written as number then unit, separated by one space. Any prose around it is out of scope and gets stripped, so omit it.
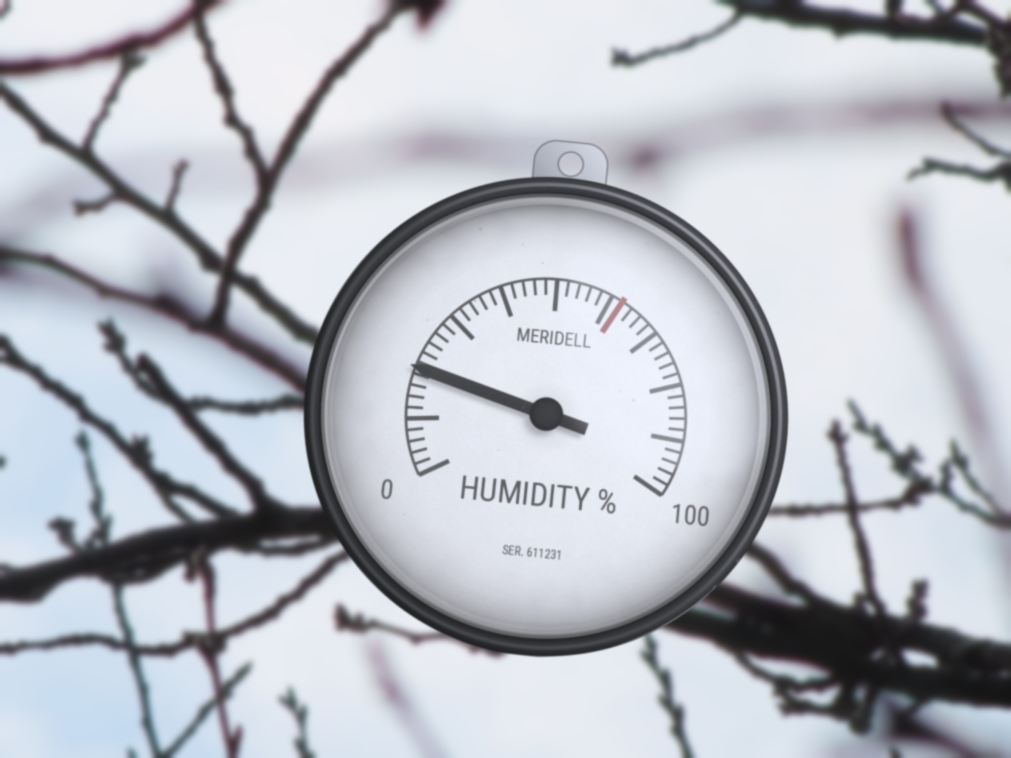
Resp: 19 %
